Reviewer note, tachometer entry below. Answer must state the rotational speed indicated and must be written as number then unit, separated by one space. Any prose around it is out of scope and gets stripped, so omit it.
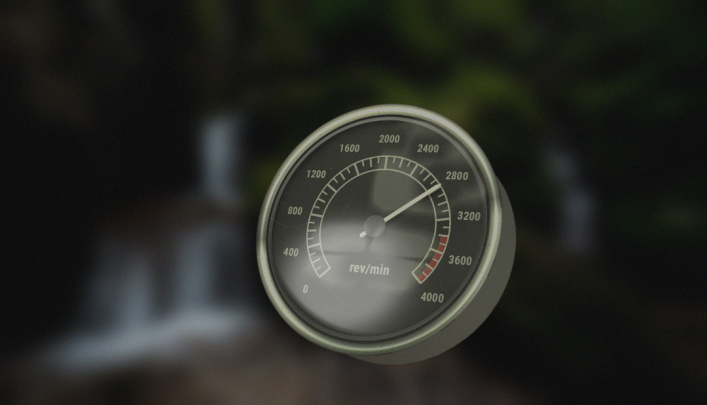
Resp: 2800 rpm
